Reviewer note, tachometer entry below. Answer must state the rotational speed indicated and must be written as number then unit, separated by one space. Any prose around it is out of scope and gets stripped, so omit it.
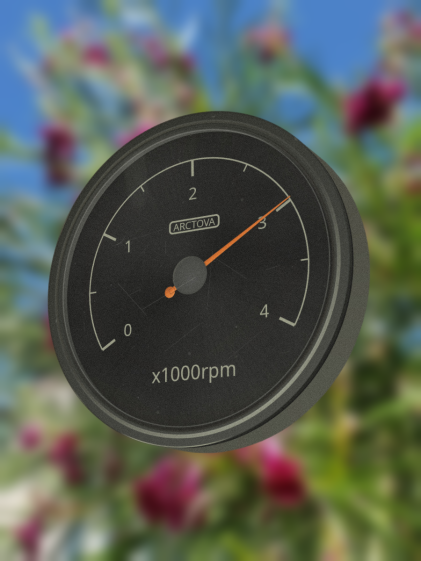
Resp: 3000 rpm
